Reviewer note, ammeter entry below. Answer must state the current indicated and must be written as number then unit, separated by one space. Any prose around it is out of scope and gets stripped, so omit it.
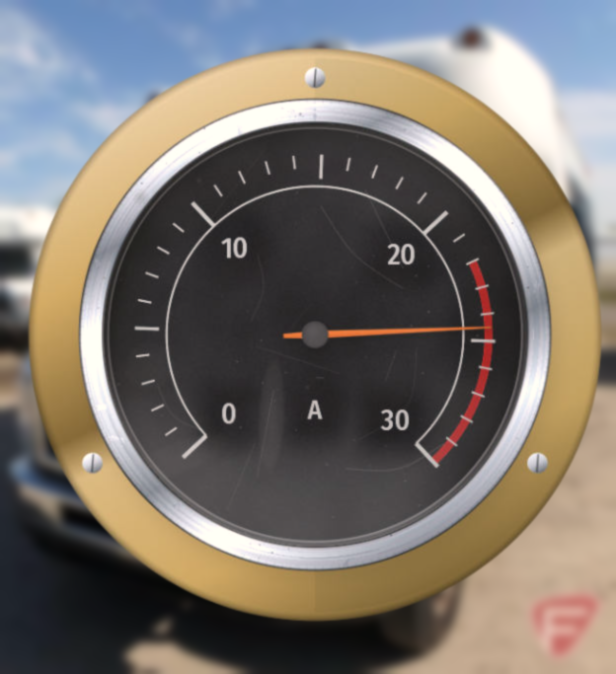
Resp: 24.5 A
